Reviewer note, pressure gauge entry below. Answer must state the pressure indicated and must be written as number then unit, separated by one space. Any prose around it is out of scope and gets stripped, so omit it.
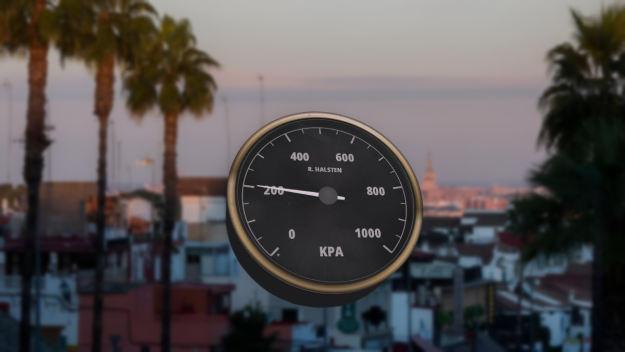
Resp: 200 kPa
